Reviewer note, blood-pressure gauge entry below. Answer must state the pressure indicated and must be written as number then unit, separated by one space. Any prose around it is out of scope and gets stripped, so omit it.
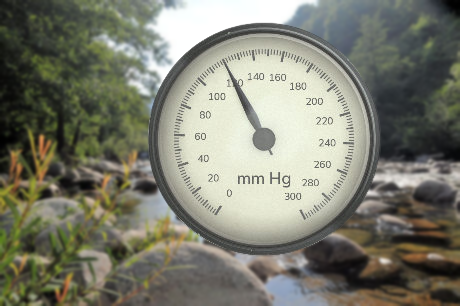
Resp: 120 mmHg
